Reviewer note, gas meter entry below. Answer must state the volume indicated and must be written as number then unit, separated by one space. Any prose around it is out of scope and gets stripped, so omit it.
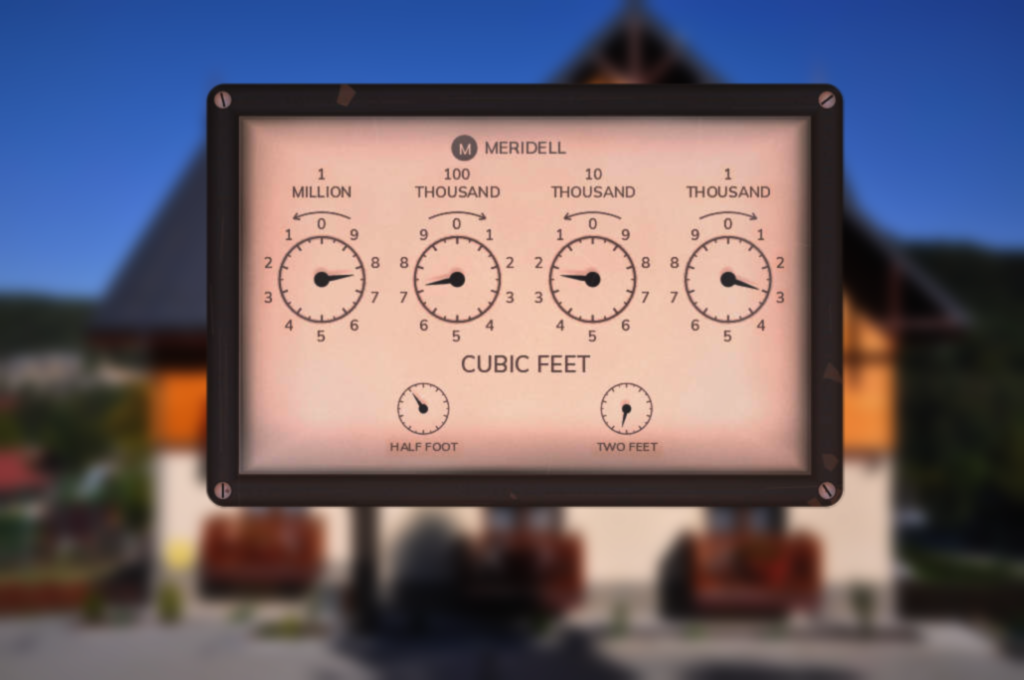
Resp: 772300 ft³
